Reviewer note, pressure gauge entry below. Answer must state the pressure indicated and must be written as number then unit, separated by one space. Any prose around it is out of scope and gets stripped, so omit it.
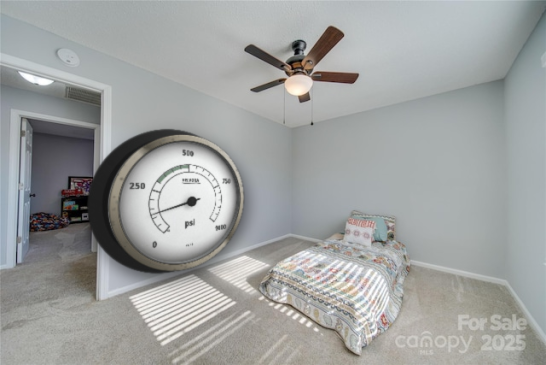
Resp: 125 psi
